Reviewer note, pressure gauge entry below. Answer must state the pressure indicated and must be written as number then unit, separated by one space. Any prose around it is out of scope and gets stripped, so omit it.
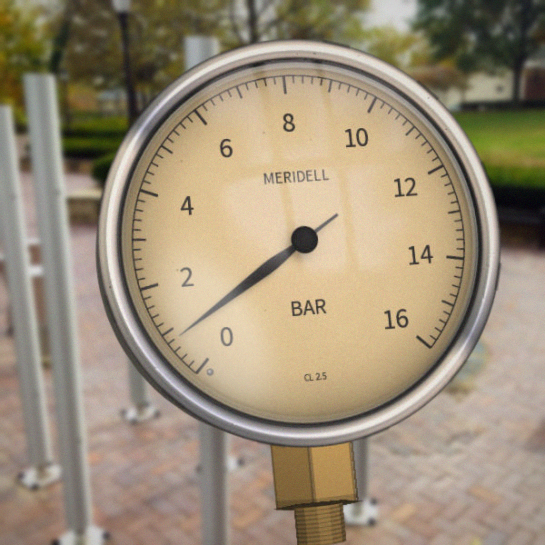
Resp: 0.8 bar
